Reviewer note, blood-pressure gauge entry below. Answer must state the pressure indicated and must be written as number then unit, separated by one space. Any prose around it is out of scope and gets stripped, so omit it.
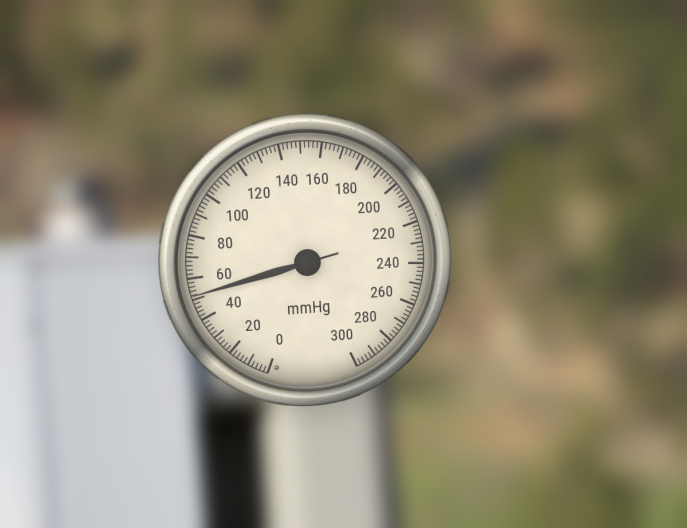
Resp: 52 mmHg
